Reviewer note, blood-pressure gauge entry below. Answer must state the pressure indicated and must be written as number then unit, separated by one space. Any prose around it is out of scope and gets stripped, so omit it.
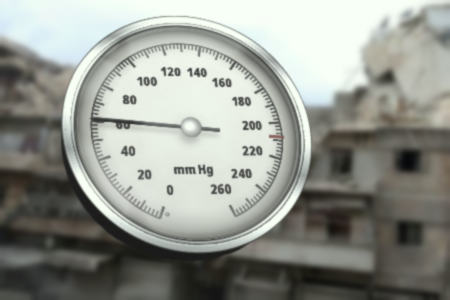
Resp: 60 mmHg
